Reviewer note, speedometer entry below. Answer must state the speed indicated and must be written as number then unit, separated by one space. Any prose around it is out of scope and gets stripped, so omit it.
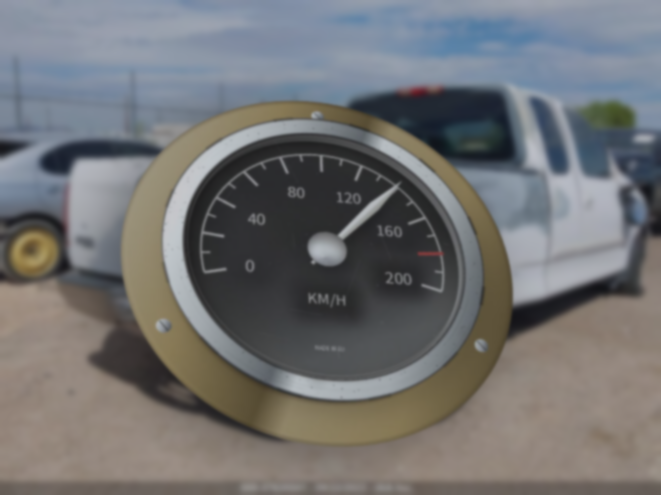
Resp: 140 km/h
